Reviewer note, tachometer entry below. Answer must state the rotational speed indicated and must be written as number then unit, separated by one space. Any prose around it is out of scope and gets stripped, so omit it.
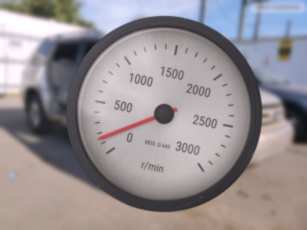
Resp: 150 rpm
